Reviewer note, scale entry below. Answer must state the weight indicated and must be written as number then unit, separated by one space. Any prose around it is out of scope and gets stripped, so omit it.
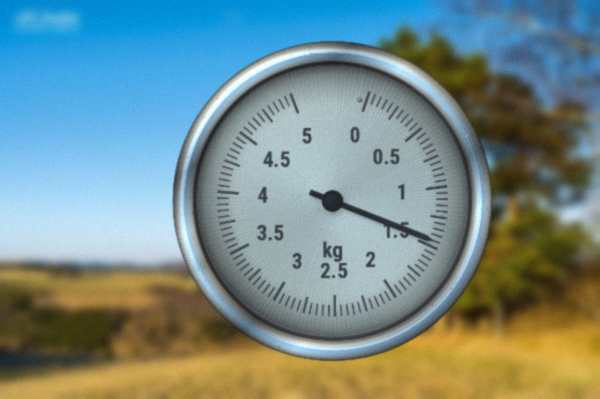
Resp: 1.45 kg
